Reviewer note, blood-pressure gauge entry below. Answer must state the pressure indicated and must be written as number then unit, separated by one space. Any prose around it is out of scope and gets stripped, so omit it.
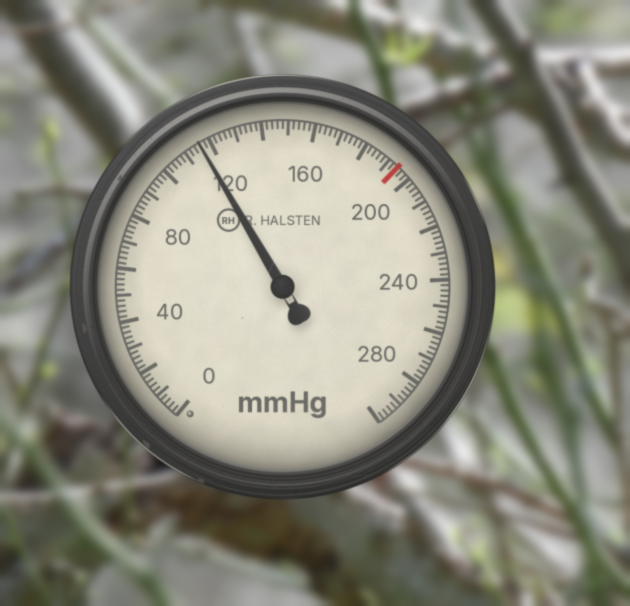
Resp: 116 mmHg
